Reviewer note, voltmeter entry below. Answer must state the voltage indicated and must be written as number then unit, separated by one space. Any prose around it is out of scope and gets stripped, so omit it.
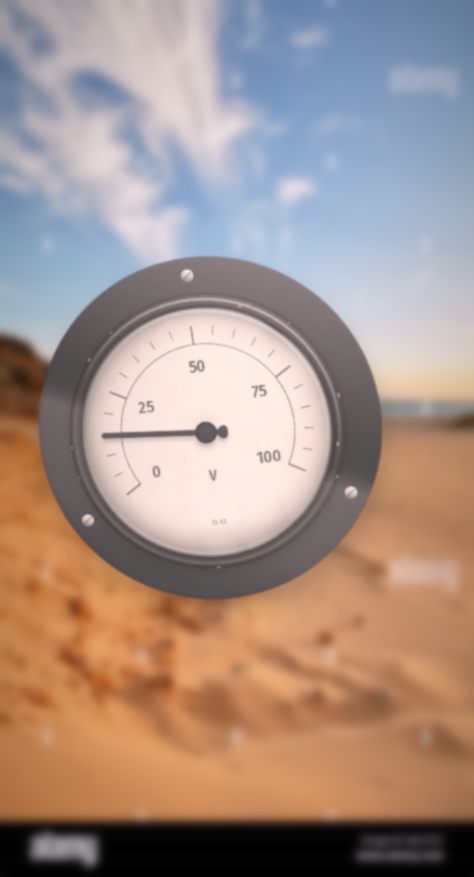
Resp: 15 V
